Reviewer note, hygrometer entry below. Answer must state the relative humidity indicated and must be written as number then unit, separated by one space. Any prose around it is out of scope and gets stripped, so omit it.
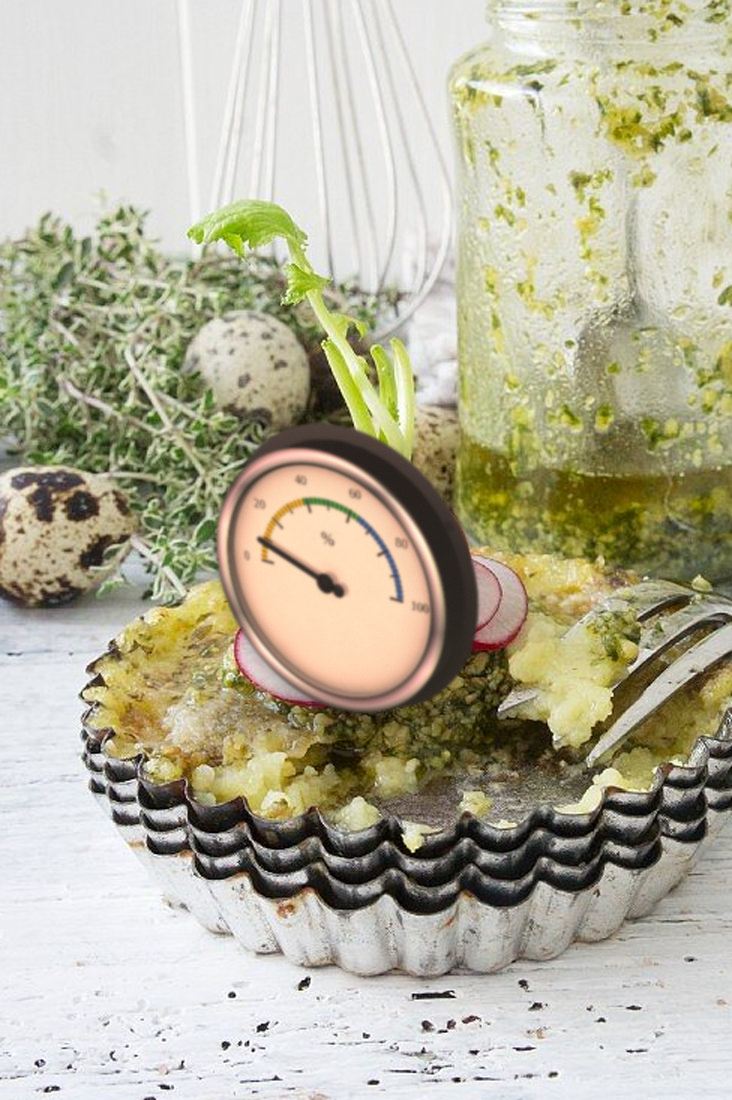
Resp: 10 %
